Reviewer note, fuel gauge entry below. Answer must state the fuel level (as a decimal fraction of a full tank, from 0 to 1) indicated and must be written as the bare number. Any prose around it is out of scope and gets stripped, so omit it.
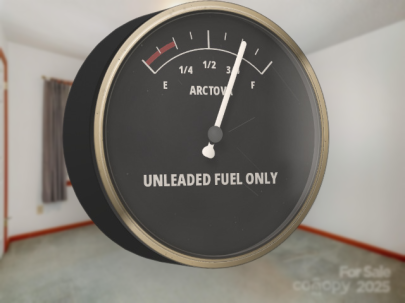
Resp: 0.75
